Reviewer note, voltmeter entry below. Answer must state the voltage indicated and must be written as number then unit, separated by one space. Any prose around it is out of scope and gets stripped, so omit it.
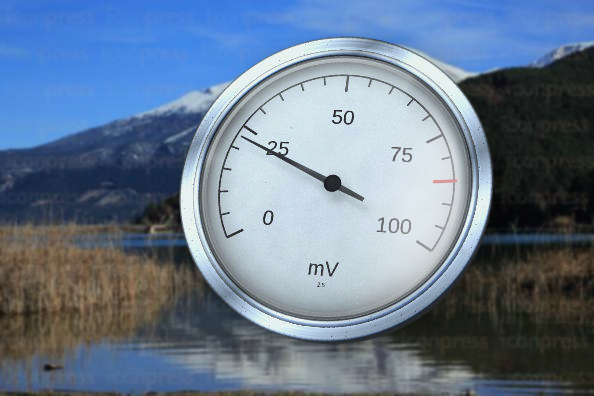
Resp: 22.5 mV
